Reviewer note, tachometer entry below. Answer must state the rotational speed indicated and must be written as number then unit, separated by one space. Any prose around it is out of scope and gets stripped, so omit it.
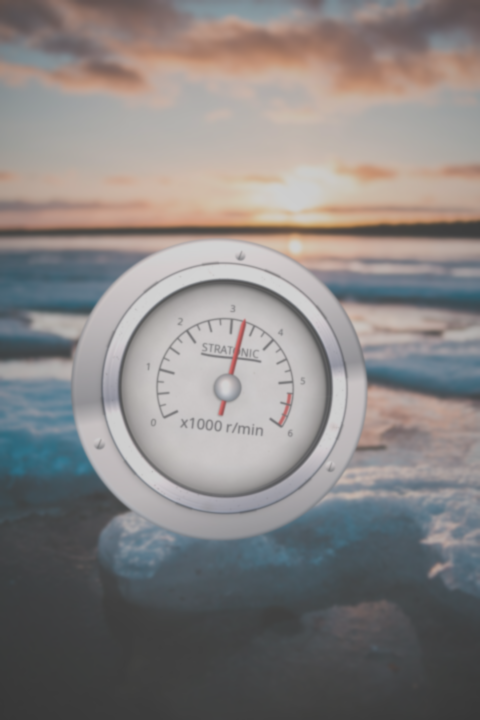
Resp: 3250 rpm
